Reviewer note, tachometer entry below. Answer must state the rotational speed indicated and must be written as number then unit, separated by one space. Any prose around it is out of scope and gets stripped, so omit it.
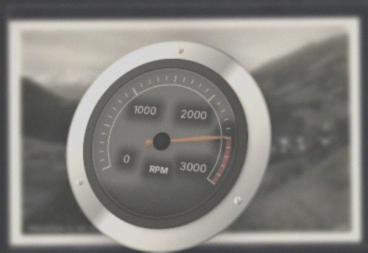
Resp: 2500 rpm
